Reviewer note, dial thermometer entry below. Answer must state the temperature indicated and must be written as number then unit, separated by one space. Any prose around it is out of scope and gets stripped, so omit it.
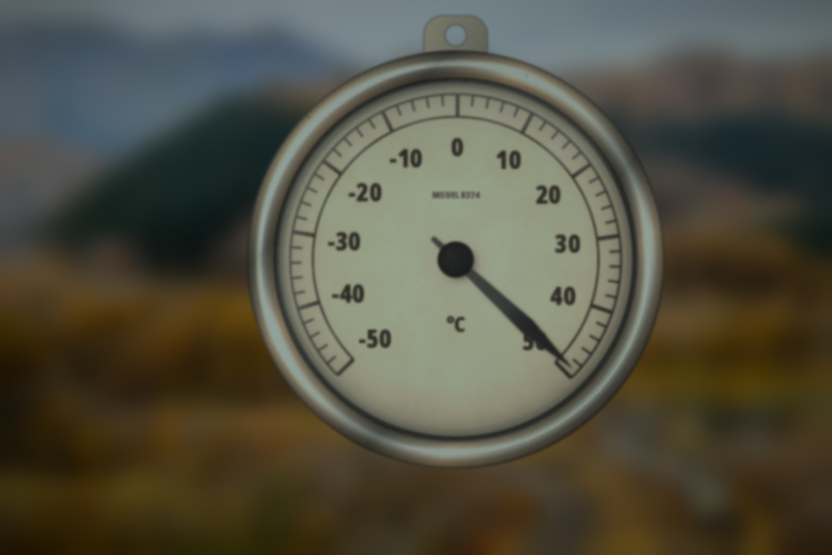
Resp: 49 °C
